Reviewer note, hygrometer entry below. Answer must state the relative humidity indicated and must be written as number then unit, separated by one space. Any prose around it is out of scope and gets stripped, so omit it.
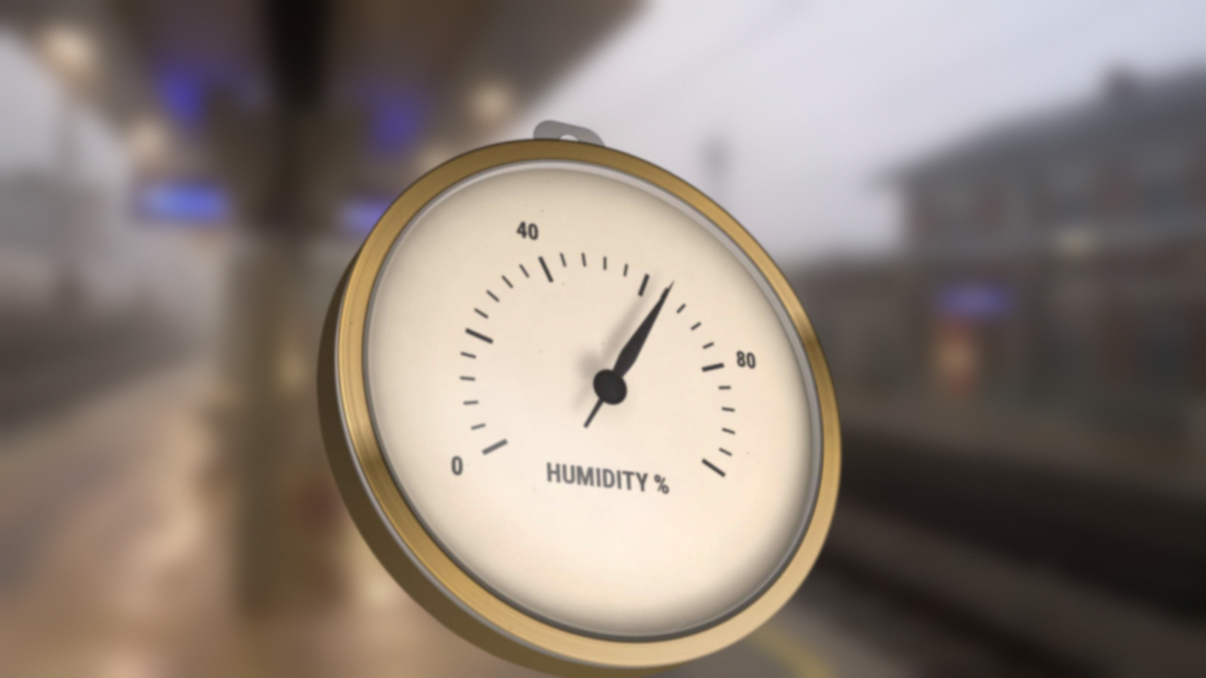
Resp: 64 %
